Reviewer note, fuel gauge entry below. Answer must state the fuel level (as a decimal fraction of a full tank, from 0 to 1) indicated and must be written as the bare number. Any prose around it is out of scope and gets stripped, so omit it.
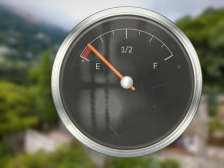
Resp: 0.125
